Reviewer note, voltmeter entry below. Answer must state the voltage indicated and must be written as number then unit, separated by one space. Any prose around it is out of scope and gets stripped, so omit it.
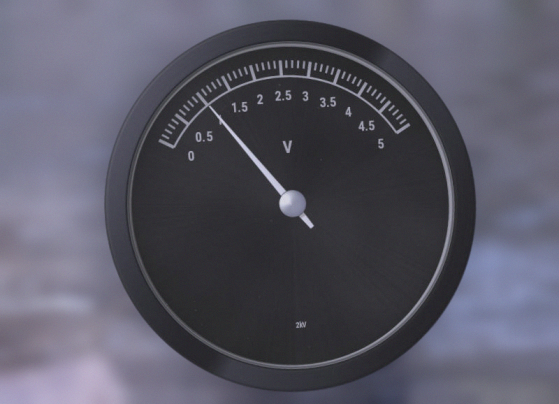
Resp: 1 V
